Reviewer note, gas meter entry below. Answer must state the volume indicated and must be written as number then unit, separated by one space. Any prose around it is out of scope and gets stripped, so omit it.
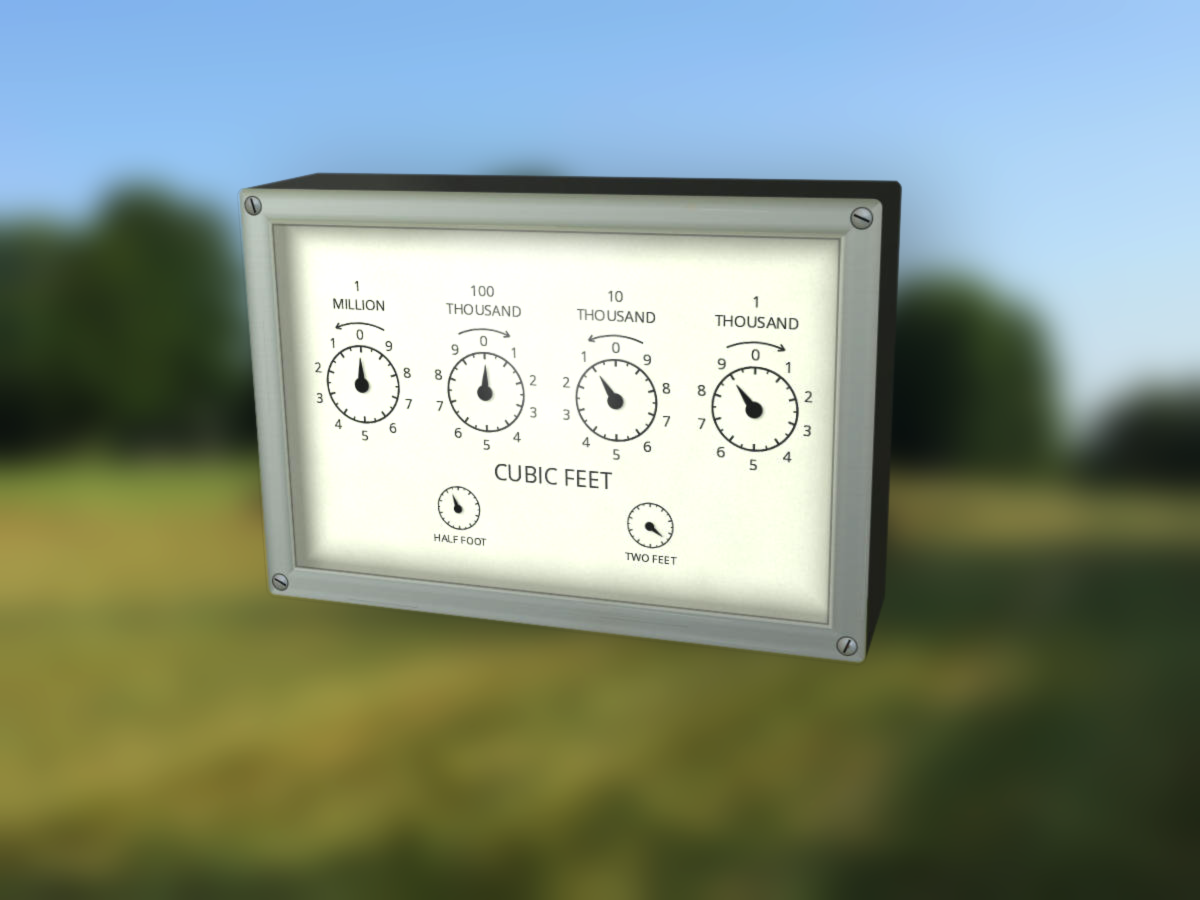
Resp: 900 ft³
